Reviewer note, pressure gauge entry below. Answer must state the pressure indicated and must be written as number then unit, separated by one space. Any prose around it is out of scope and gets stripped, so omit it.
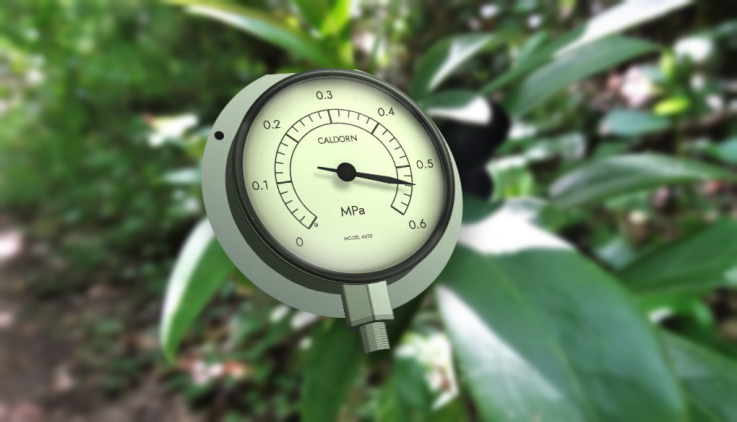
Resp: 0.54 MPa
